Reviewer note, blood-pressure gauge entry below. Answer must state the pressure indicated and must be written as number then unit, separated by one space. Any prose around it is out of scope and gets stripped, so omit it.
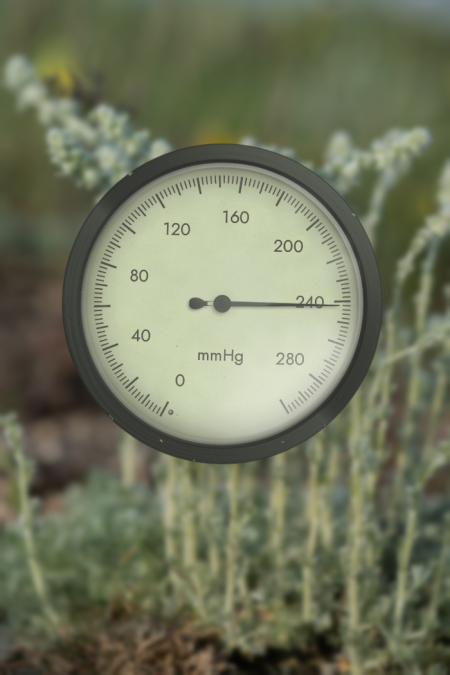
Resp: 242 mmHg
